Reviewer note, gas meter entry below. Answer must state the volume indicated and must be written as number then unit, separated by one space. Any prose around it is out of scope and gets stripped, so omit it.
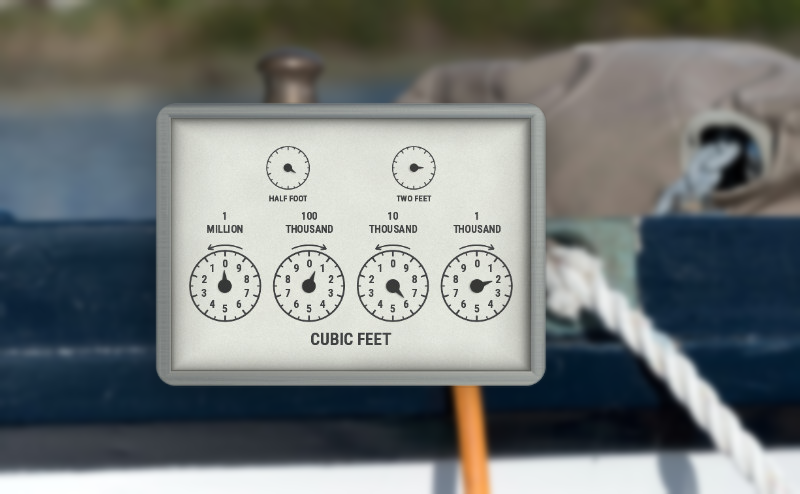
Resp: 6200 ft³
